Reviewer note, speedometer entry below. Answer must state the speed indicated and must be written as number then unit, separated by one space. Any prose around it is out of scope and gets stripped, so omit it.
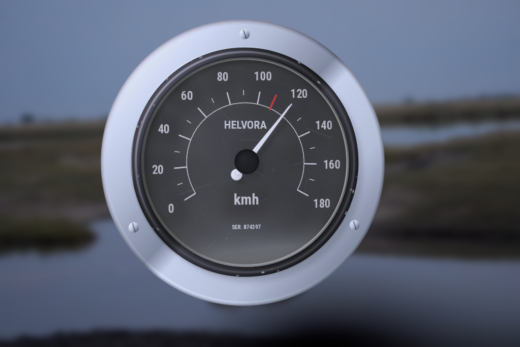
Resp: 120 km/h
